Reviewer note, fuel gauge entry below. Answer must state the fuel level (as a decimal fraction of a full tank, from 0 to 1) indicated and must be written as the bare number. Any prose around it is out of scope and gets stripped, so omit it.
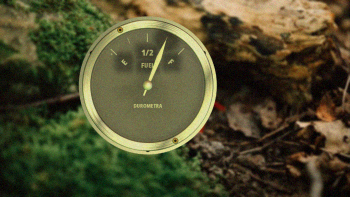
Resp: 0.75
